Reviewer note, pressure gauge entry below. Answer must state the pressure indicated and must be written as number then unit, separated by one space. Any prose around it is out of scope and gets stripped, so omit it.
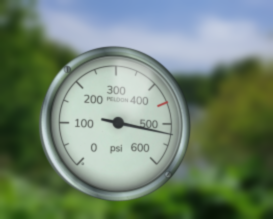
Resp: 525 psi
